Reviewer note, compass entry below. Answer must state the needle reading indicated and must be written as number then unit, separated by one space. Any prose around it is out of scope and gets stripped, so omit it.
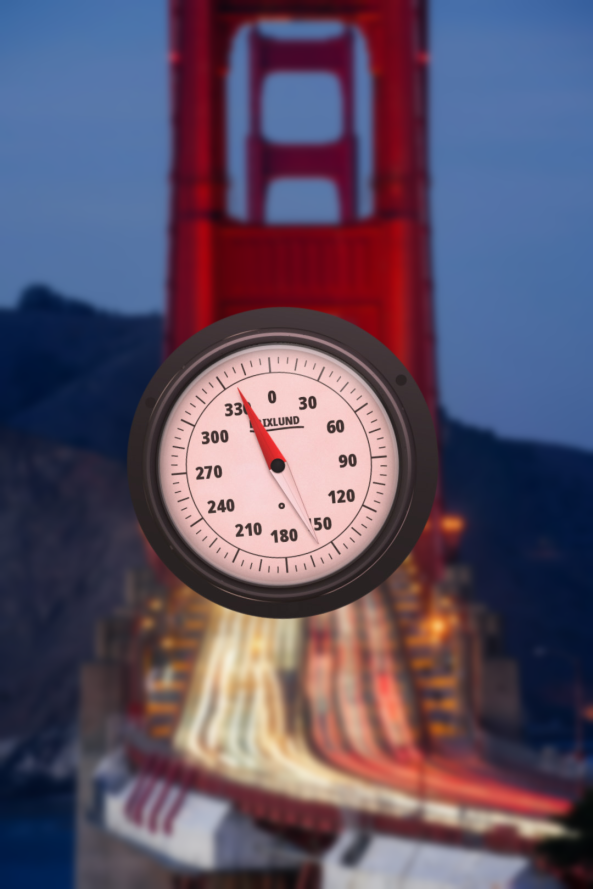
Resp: 337.5 °
